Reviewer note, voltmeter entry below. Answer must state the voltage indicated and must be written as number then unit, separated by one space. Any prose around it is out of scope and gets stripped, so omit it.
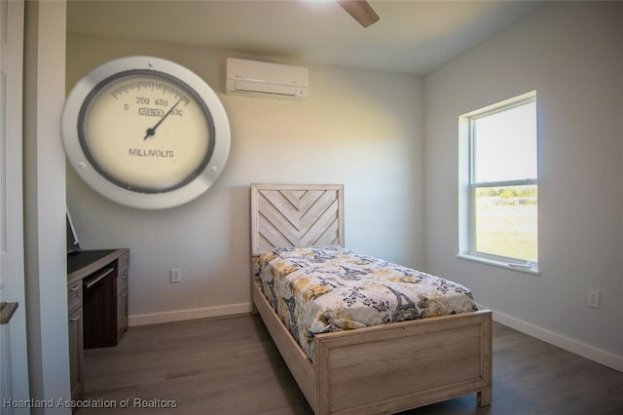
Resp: 550 mV
